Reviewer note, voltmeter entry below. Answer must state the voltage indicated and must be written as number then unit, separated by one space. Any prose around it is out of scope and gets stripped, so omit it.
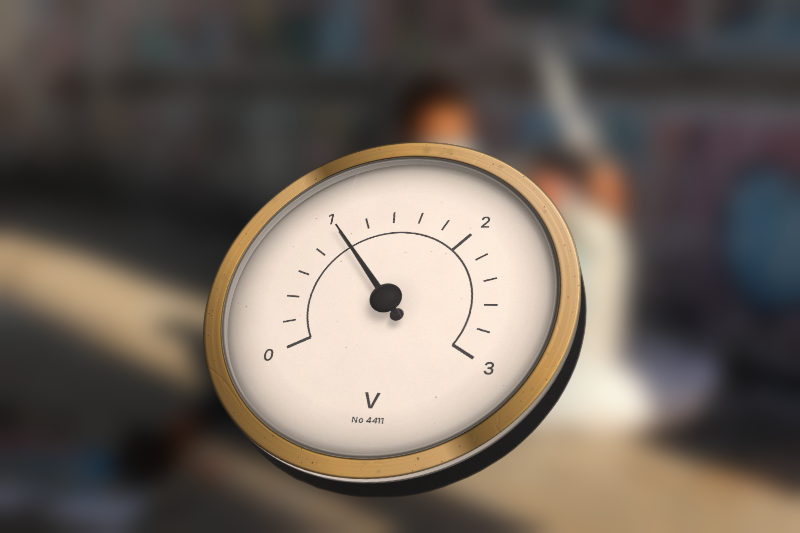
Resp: 1 V
